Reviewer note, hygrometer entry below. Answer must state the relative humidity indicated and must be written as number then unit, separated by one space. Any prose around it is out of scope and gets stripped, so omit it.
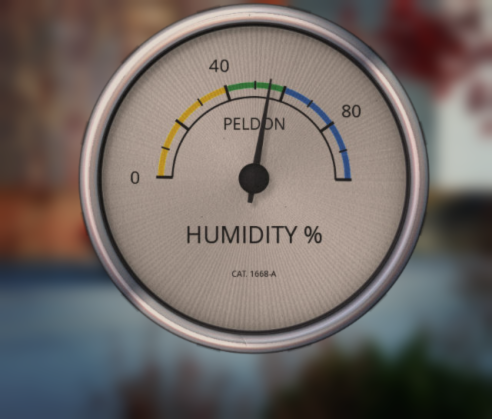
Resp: 55 %
